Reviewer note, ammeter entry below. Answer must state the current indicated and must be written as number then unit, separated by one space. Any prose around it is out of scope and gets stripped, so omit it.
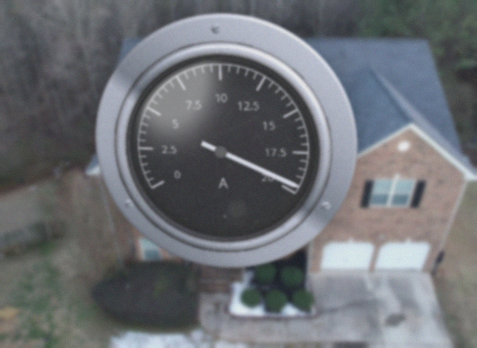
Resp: 19.5 A
